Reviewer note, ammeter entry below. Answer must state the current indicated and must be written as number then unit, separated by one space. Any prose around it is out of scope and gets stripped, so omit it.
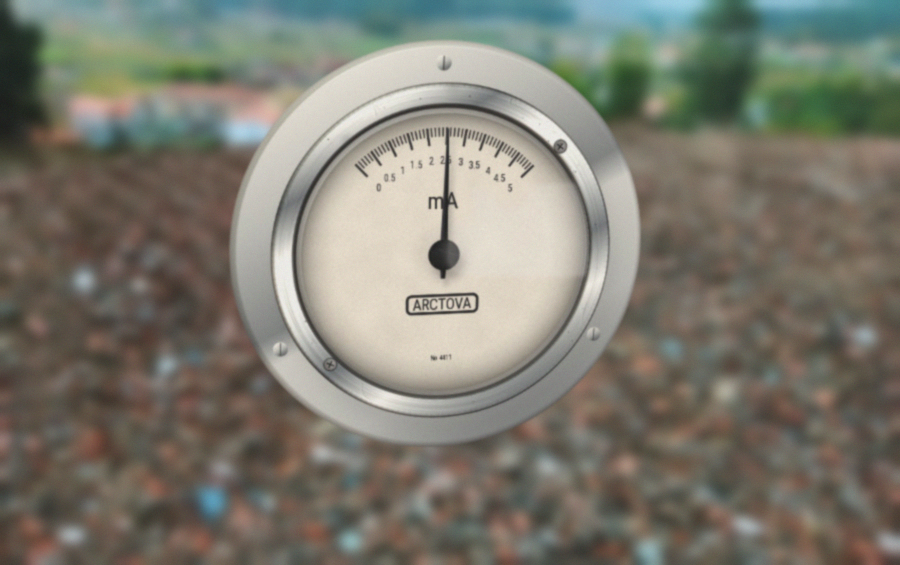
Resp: 2.5 mA
